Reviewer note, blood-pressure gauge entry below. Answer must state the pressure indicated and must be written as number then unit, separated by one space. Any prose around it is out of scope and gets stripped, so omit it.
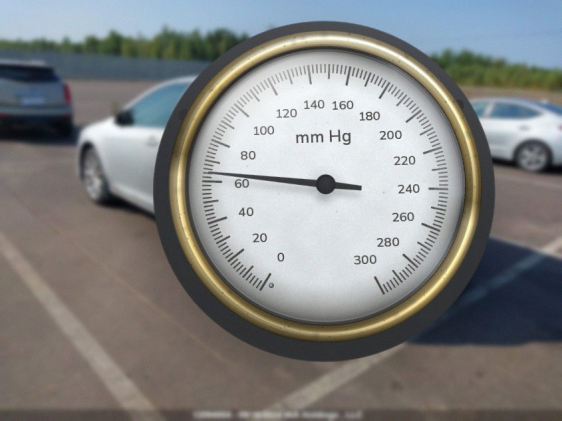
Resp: 64 mmHg
